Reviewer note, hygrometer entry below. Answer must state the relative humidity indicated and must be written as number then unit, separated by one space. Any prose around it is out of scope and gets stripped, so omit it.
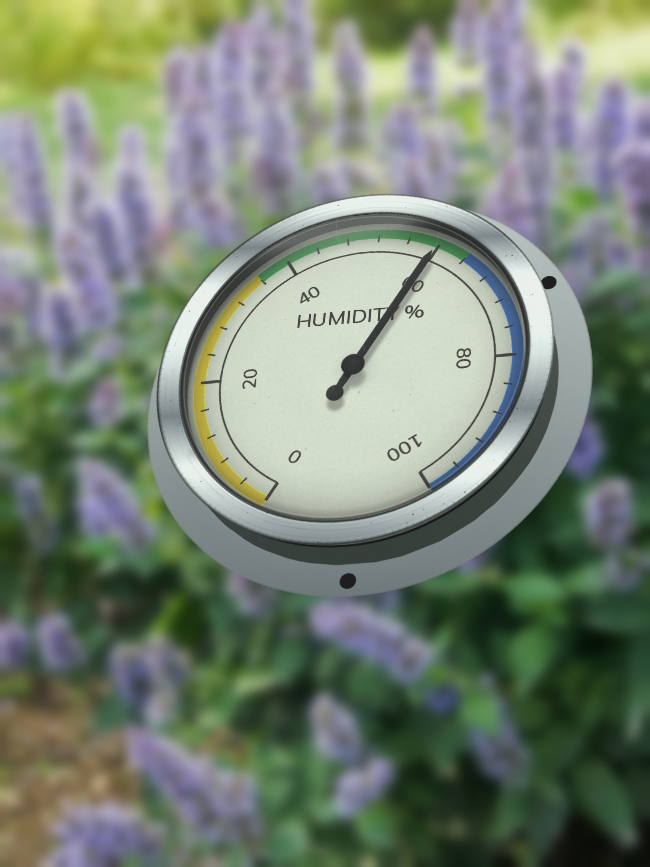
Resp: 60 %
